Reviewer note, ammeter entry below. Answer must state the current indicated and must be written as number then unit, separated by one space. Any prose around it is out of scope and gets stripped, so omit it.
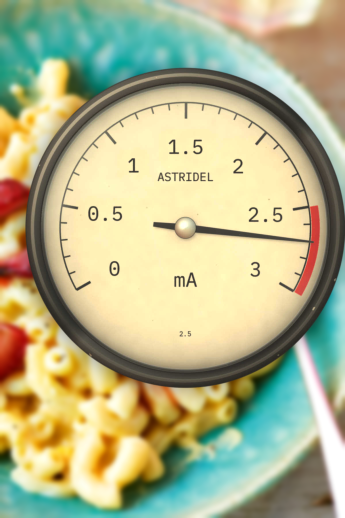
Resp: 2.7 mA
